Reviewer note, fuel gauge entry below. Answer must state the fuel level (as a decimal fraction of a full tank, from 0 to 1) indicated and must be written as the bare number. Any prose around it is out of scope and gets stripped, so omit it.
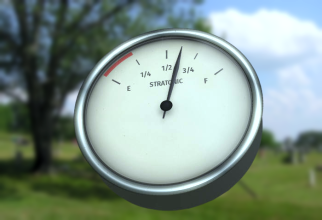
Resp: 0.625
